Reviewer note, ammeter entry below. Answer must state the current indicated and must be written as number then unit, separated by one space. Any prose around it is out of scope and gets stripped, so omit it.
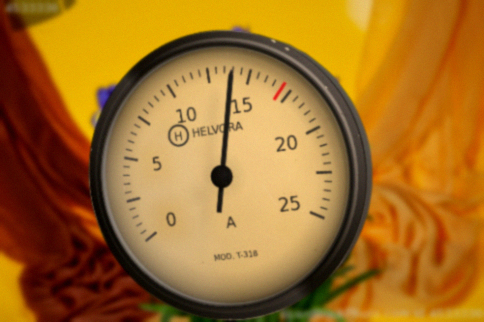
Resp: 14 A
